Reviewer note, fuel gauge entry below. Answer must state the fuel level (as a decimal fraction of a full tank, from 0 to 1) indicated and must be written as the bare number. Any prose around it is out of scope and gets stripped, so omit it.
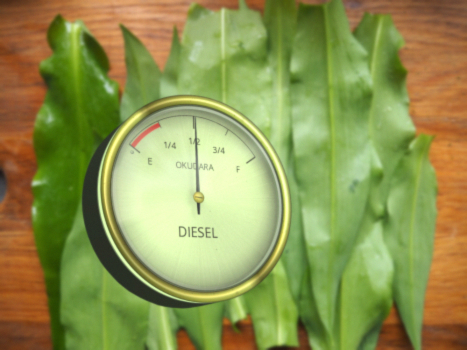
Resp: 0.5
